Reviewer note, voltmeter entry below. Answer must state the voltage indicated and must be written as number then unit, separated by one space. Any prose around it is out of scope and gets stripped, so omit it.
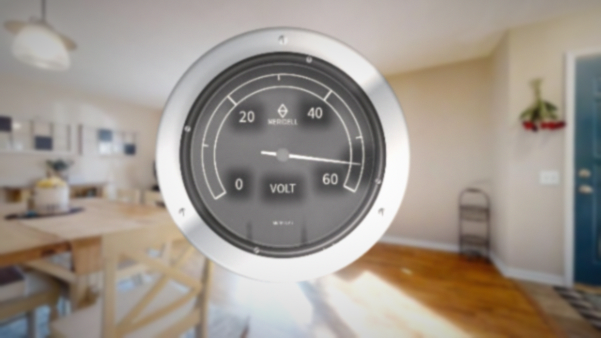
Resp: 55 V
